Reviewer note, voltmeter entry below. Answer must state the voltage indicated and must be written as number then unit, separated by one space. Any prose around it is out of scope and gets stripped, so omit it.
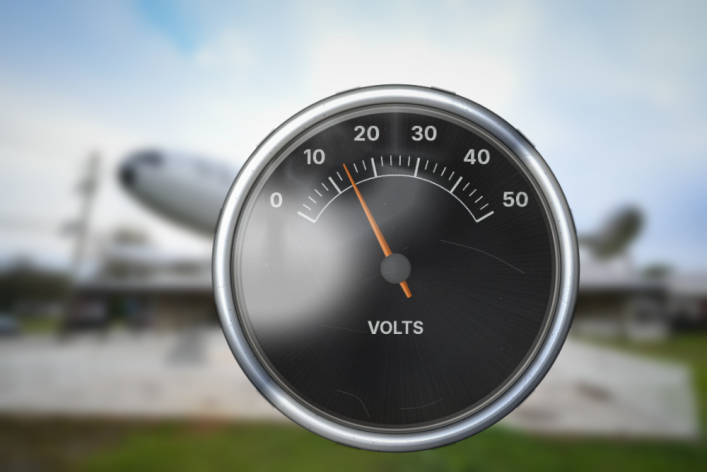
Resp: 14 V
